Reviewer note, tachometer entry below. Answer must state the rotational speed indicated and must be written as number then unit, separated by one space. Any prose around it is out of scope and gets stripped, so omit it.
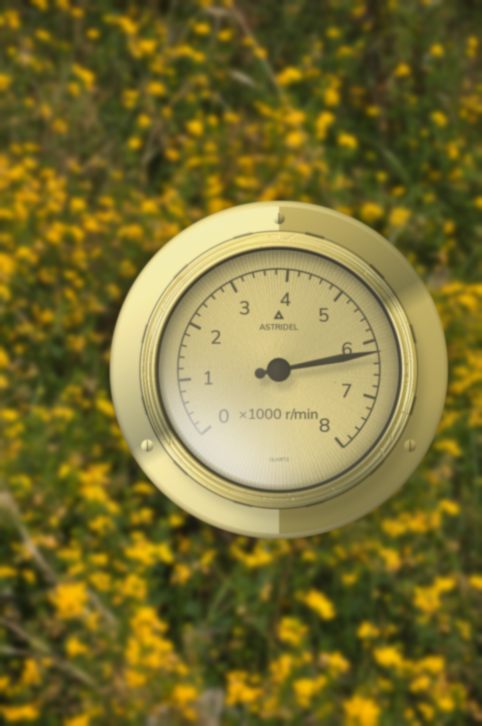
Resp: 6200 rpm
